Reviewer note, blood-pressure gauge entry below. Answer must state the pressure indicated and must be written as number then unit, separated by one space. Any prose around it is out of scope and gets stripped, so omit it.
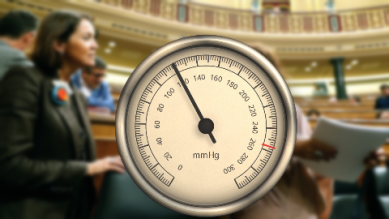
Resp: 120 mmHg
